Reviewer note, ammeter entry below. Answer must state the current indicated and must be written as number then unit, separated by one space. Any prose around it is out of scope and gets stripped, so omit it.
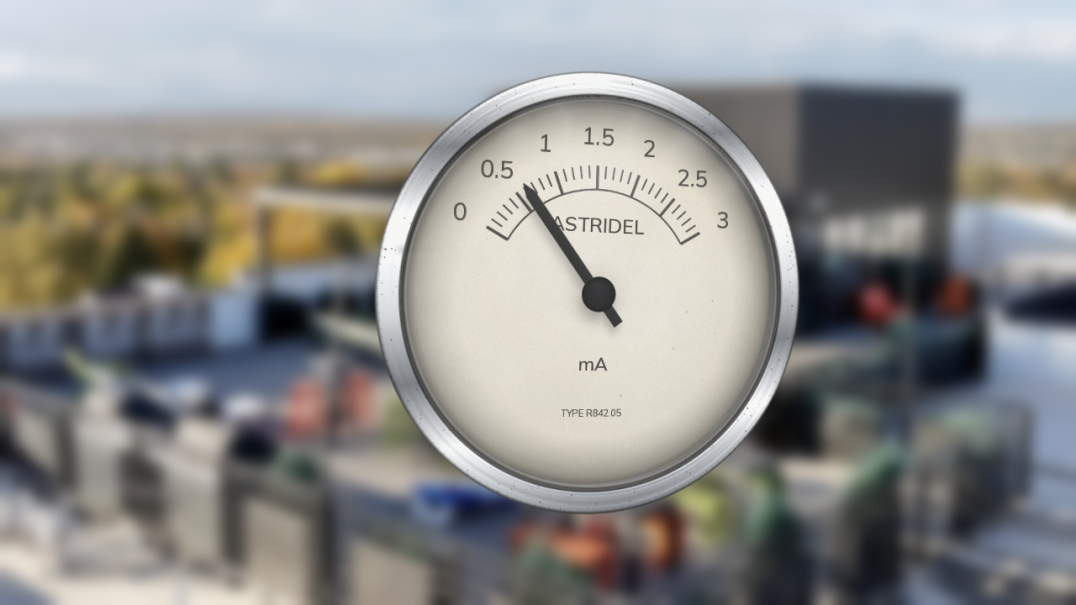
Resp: 0.6 mA
